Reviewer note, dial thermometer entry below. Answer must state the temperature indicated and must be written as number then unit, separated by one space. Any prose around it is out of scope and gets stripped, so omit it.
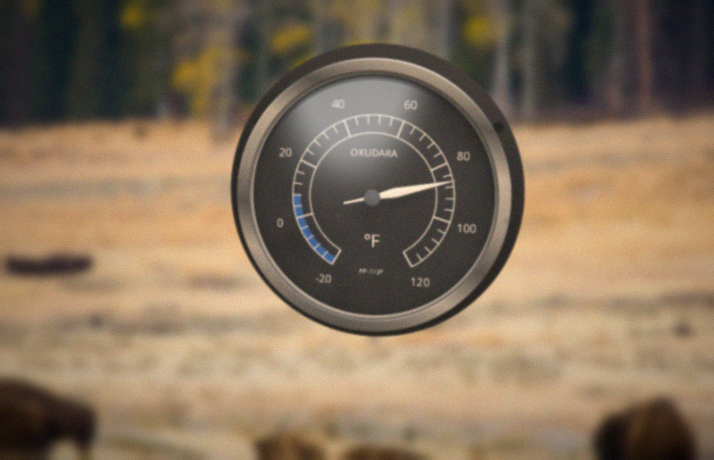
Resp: 86 °F
